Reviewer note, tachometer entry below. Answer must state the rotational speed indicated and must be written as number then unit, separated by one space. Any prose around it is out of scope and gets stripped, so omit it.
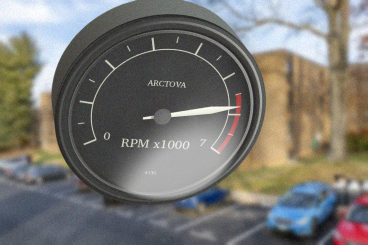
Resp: 5750 rpm
